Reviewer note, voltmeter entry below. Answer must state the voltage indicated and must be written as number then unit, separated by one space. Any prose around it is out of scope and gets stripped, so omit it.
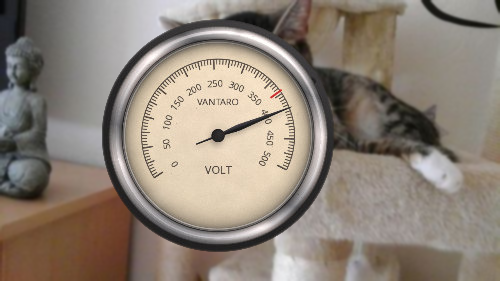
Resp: 400 V
